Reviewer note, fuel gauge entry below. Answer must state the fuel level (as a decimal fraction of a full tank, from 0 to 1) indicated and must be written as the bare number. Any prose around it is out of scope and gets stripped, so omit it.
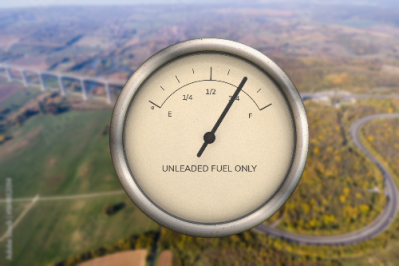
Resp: 0.75
